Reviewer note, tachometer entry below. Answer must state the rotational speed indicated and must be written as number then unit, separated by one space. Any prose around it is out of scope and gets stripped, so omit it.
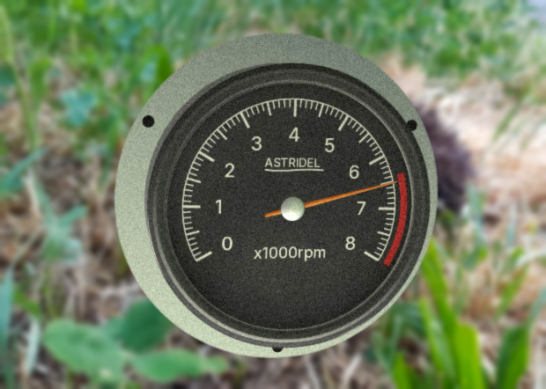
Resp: 6500 rpm
